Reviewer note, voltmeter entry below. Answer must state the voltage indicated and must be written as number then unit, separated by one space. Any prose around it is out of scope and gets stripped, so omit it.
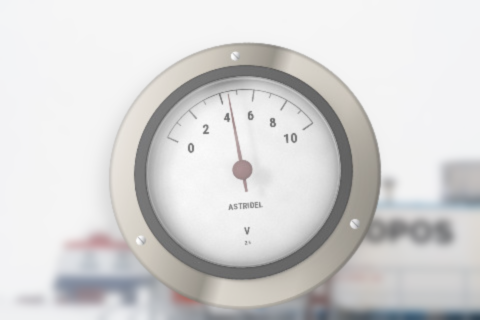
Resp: 4.5 V
